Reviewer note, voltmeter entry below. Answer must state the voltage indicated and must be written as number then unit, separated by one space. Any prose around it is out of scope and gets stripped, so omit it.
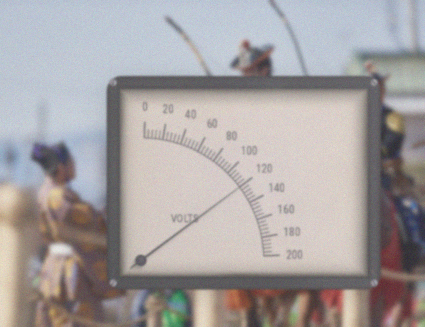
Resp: 120 V
